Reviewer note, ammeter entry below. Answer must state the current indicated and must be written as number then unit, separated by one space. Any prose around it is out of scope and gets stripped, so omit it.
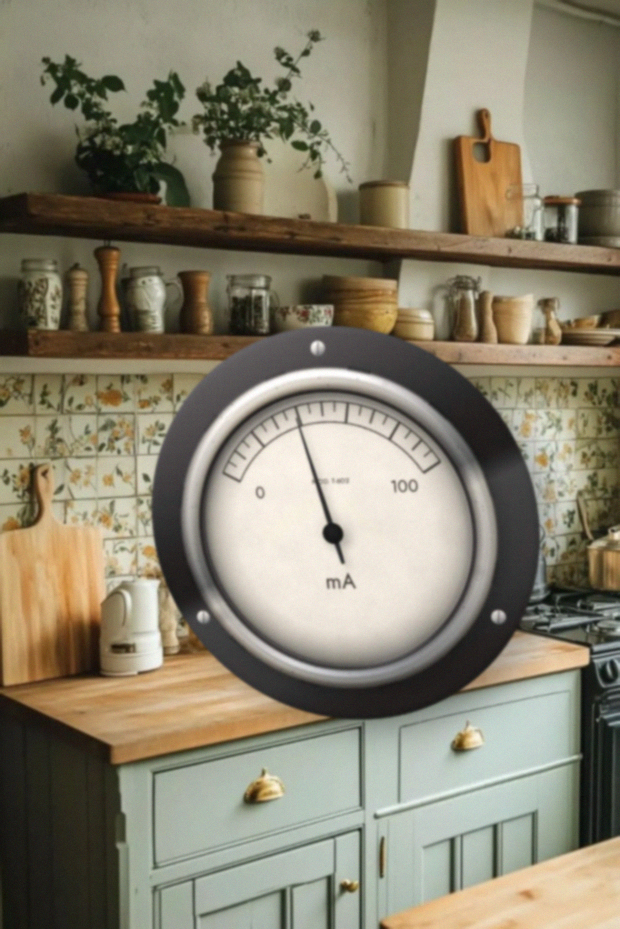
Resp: 40 mA
